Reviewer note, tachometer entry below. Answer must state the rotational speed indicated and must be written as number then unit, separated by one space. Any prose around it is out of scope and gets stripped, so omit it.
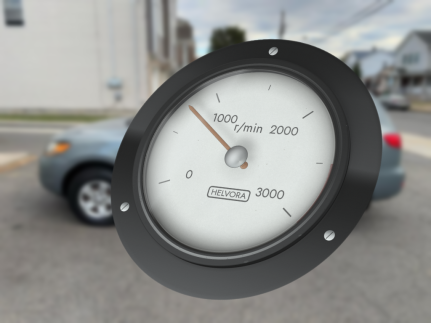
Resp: 750 rpm
